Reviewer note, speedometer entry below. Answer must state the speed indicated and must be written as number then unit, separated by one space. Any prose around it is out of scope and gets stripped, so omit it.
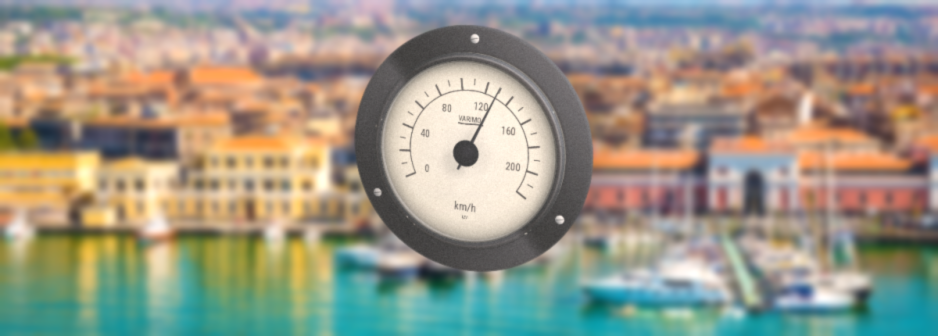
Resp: 130 km/h
